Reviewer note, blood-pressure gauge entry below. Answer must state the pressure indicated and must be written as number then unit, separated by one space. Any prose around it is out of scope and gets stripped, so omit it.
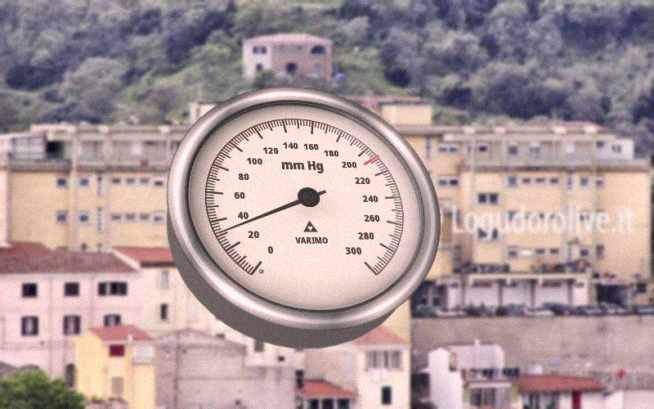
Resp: 30 mmHg
